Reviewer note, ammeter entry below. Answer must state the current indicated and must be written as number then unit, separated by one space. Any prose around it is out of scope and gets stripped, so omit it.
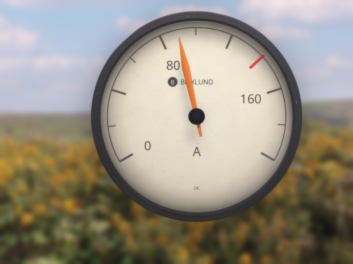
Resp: 90 A
